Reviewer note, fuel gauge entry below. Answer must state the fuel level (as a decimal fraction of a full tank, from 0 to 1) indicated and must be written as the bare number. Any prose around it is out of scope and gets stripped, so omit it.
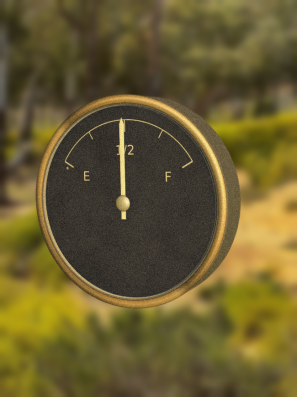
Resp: 0.5
